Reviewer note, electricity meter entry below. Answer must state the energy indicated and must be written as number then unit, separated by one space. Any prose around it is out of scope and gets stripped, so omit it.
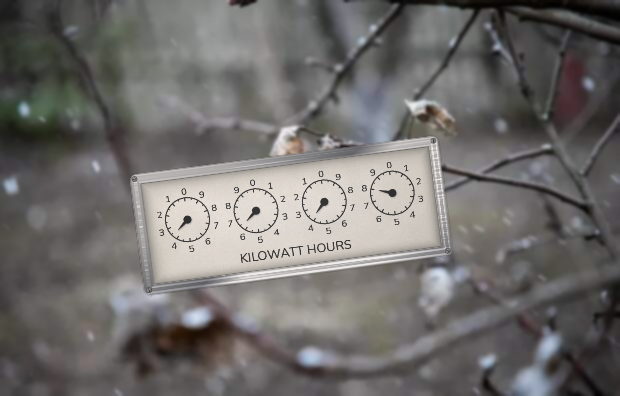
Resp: 3638 kWh
